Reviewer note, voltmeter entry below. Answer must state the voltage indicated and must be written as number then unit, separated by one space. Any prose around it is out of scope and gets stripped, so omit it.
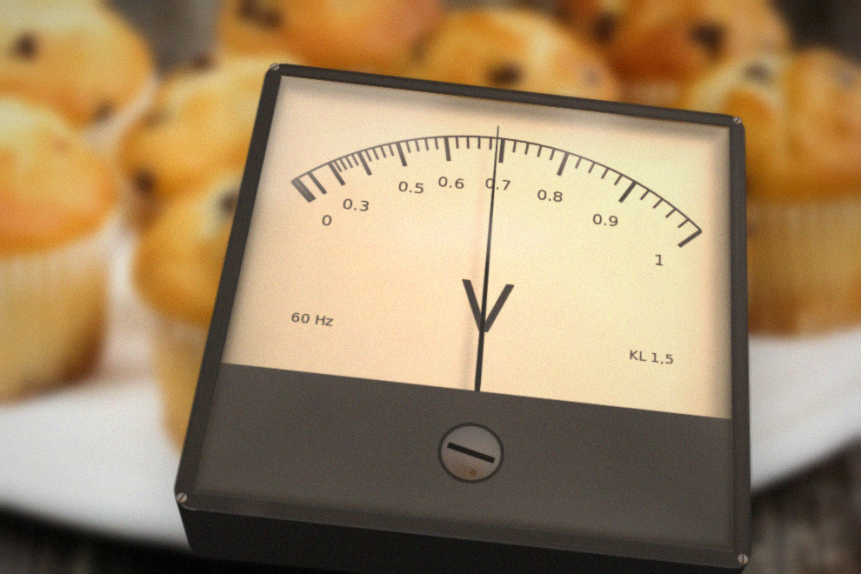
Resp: 0.69 V
